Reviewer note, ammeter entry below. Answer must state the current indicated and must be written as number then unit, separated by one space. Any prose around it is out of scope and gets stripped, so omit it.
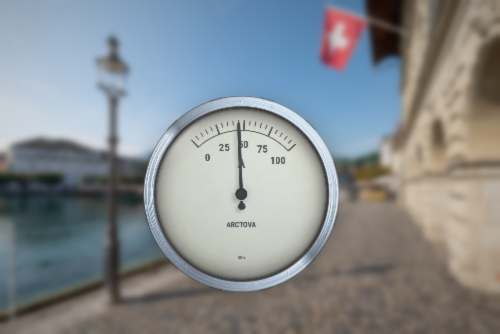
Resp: 45 A
